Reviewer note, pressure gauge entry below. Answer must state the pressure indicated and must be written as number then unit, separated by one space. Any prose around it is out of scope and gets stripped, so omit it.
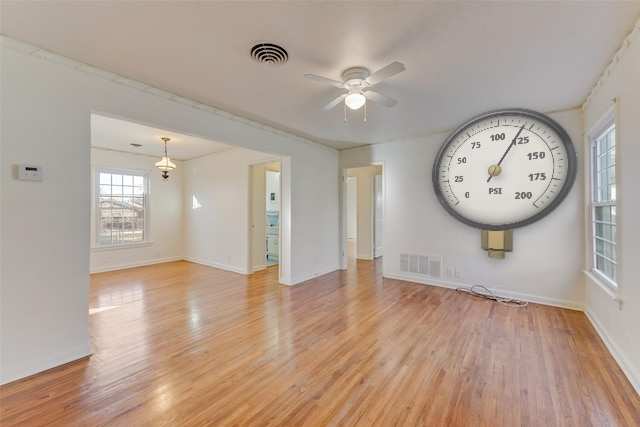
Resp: 120 psi
